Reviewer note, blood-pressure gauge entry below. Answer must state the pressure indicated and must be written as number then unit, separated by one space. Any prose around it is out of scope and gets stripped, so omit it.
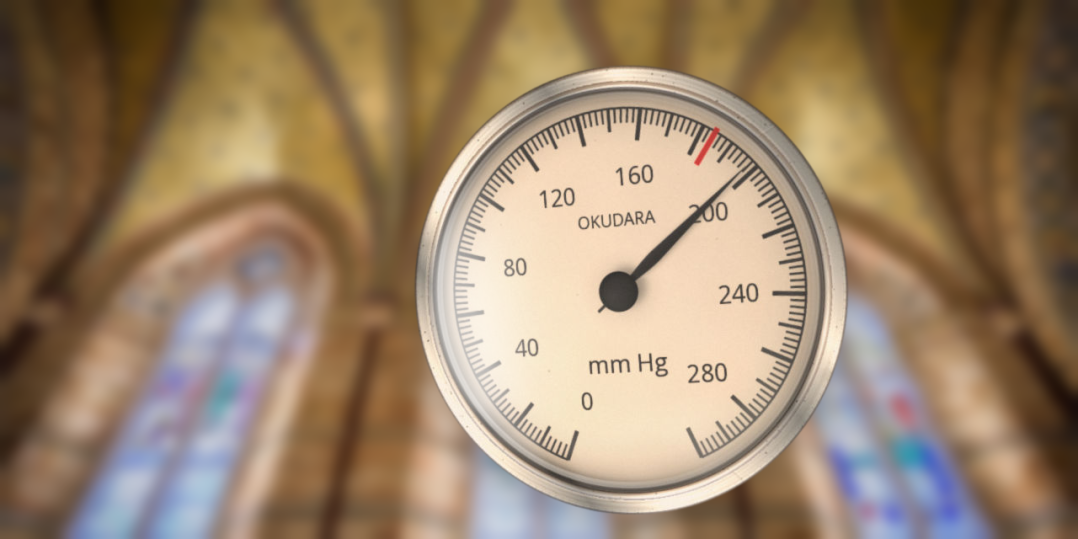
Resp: 198 mmHg
